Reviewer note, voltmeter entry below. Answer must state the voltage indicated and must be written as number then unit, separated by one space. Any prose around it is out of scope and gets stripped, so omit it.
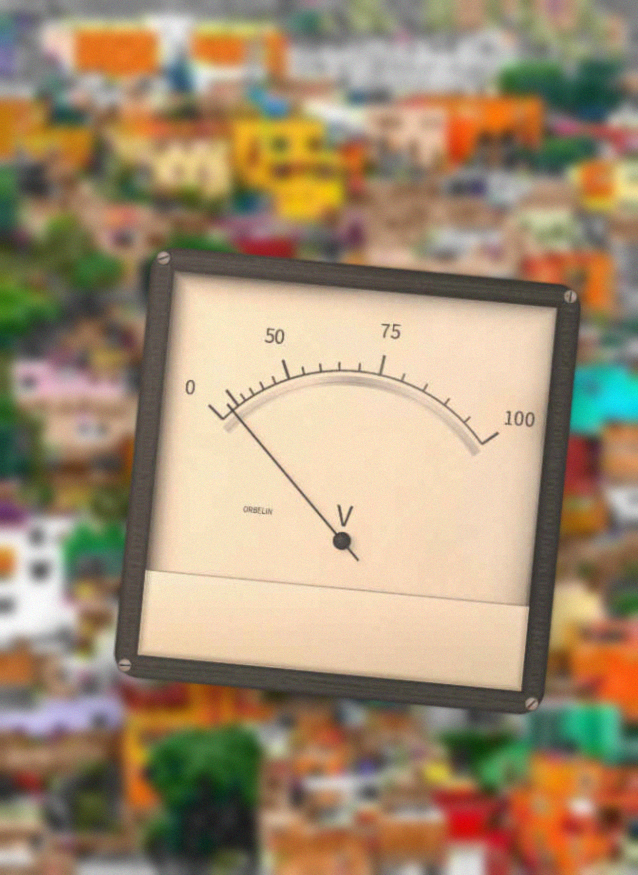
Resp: 20 V
